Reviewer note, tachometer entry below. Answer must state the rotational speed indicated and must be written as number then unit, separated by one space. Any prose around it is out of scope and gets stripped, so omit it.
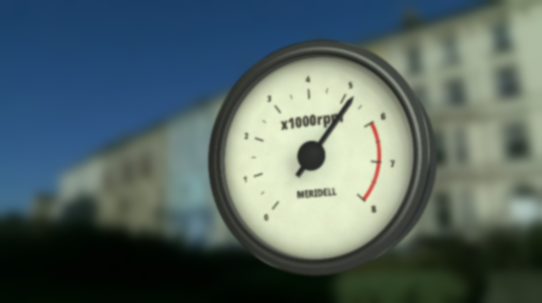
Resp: 5250 rpm
